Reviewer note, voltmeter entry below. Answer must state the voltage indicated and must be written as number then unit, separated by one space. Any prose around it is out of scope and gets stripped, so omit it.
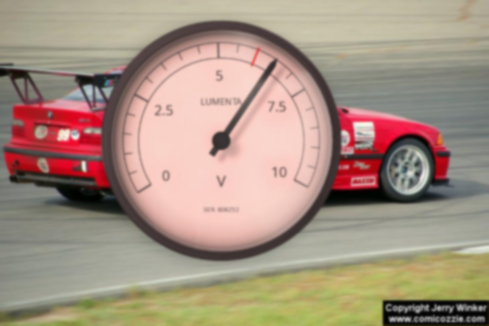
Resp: 6.5 V
